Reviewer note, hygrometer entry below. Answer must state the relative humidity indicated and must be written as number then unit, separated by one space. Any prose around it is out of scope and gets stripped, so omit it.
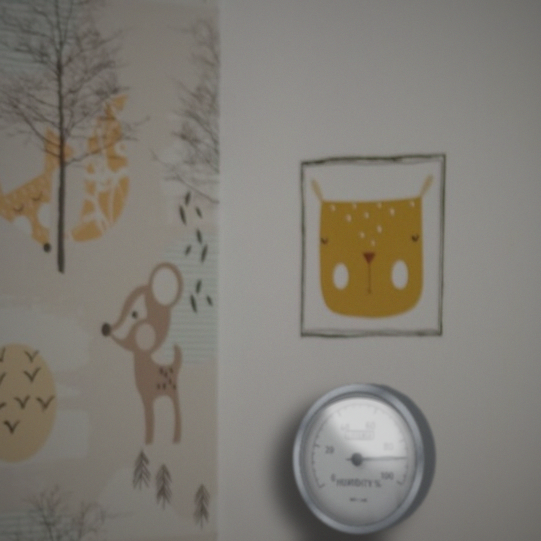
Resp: 88 %
